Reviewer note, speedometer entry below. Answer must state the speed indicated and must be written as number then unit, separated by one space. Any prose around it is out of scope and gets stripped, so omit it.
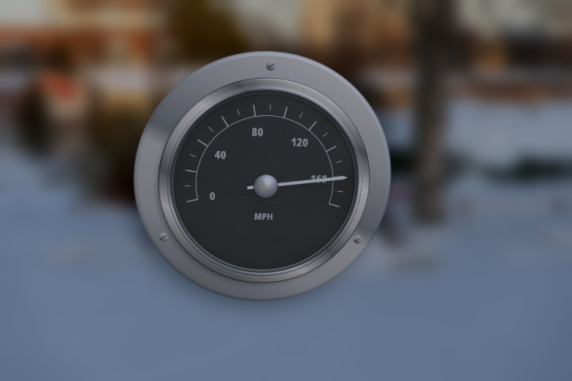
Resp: 160 mph
